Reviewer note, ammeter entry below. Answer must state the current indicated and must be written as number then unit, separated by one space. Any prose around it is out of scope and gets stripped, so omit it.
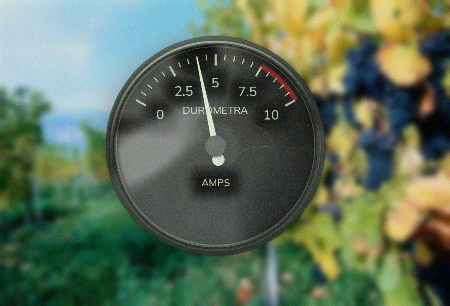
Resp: 4 A
